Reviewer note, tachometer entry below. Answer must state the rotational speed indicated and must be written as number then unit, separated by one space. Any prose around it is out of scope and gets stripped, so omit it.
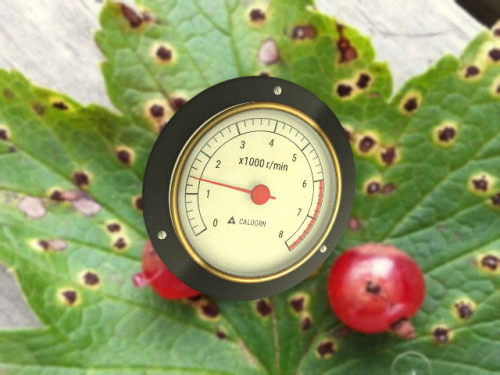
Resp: 1400 rpm
